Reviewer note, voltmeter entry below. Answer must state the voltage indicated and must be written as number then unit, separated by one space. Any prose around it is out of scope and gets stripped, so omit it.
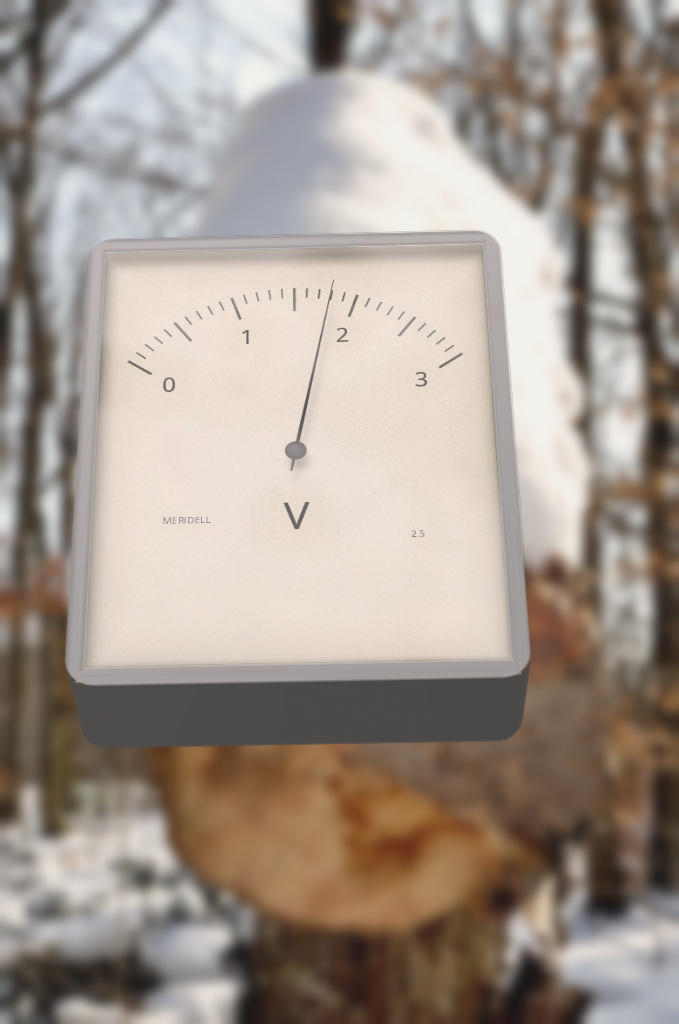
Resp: 1.8 V
